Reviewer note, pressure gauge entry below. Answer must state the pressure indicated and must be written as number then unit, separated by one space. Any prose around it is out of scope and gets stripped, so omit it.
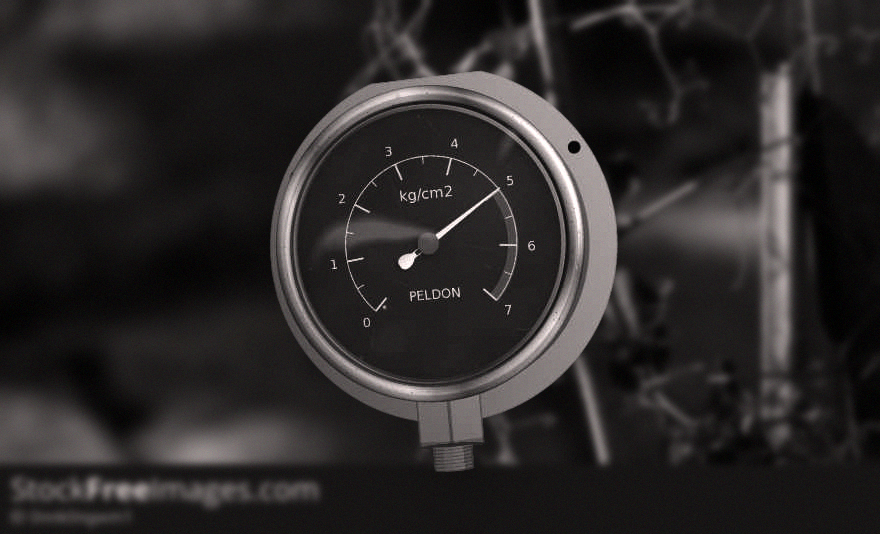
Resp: 5 kg/cm²
